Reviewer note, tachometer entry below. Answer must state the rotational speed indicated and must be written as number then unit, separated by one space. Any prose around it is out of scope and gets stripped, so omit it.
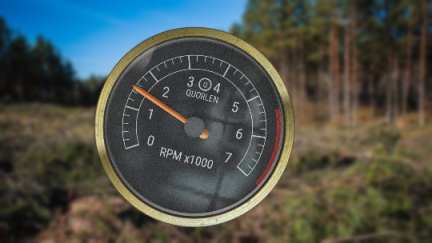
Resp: 1500 rpm
